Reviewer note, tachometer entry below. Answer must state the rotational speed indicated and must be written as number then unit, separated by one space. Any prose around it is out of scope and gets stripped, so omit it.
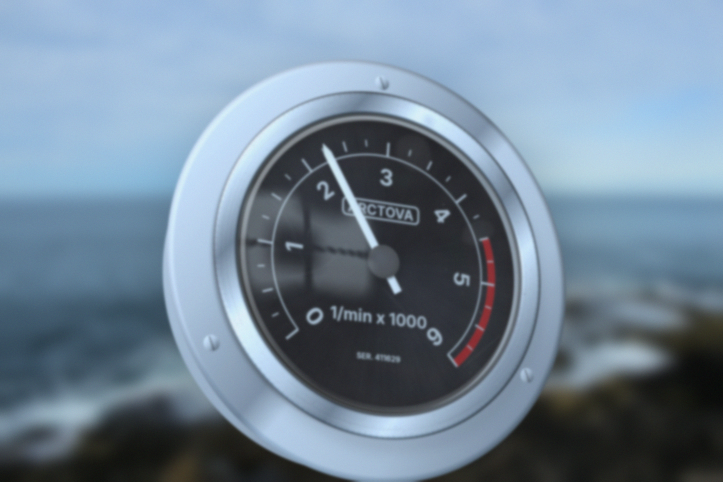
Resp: 2250 rpm
